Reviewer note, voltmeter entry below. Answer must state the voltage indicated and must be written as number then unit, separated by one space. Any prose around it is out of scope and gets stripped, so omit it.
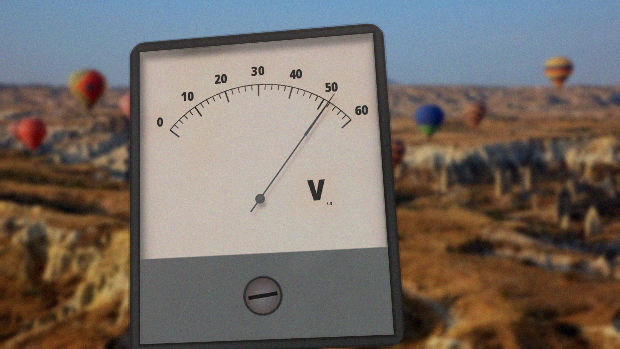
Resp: 52 V
